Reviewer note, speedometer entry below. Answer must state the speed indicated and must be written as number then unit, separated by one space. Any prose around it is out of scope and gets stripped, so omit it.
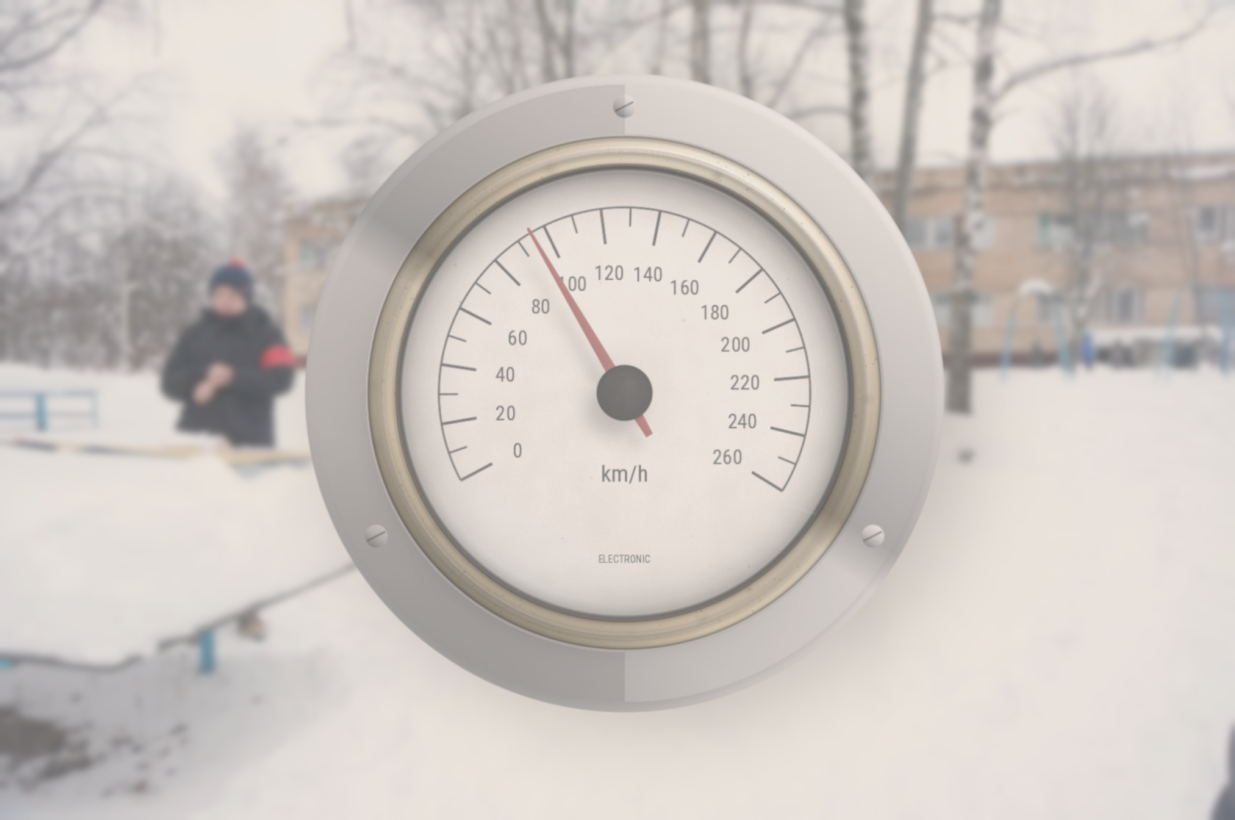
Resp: 95 km/h
